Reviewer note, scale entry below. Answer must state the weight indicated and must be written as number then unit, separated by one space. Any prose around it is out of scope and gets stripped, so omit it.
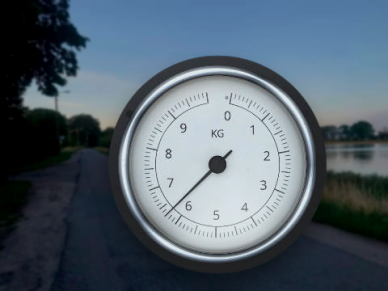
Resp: 6.3 kg
